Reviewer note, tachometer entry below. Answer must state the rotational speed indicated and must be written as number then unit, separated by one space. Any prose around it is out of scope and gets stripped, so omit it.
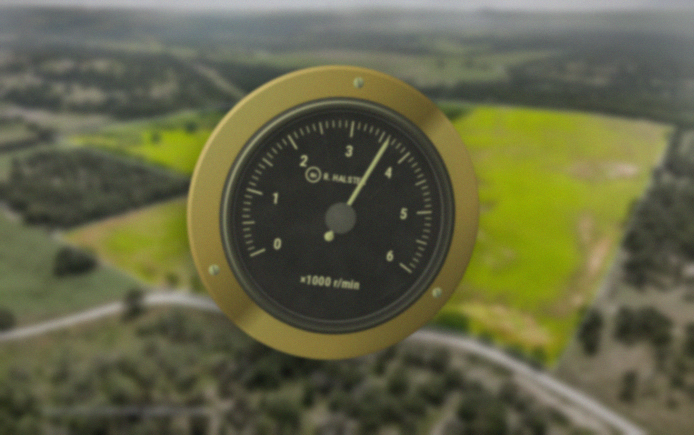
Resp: 3600 rpm
